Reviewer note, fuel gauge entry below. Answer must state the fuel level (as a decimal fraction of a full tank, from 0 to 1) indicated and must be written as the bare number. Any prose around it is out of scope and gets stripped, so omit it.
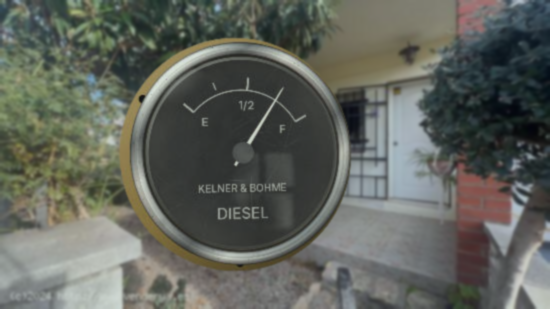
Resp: 0.75
